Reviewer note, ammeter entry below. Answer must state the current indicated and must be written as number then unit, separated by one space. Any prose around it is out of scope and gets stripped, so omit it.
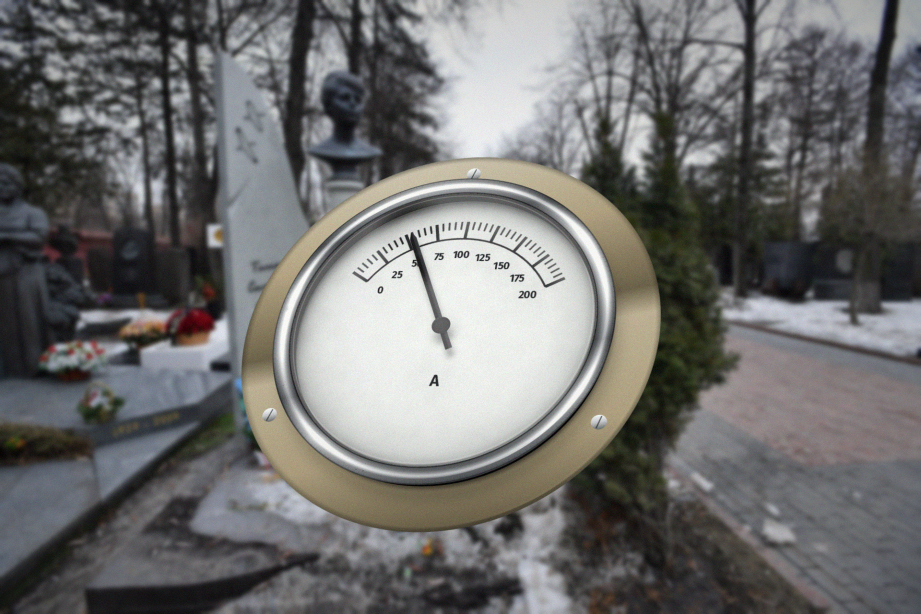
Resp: 55 A
